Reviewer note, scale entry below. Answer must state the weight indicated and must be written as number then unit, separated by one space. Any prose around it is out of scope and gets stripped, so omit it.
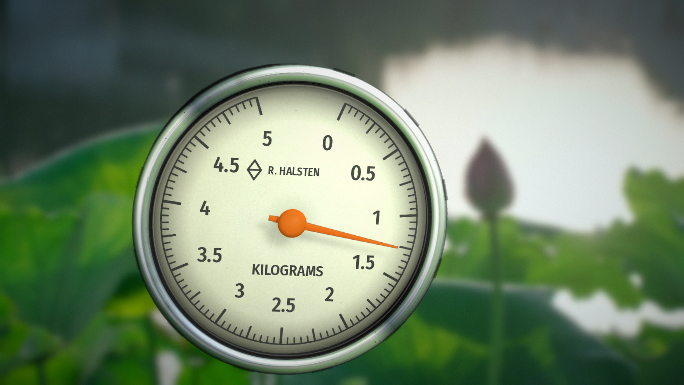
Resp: 1.25 kg
